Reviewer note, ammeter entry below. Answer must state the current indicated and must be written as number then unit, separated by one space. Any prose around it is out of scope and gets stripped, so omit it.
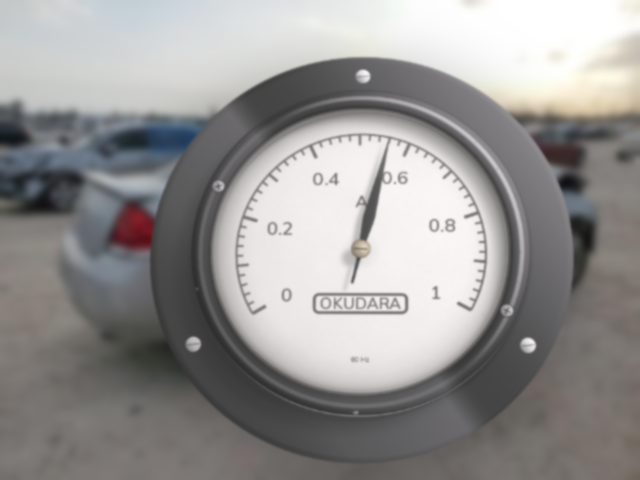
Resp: 0.56 A
